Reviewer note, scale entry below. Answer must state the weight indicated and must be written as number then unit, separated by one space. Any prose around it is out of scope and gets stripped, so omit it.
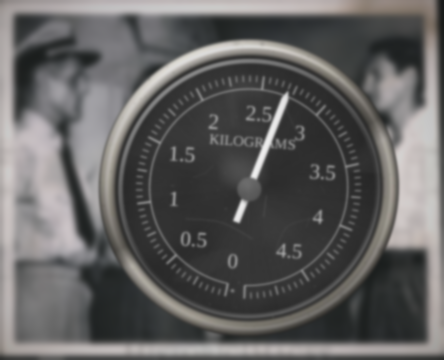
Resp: 2.7 kg
